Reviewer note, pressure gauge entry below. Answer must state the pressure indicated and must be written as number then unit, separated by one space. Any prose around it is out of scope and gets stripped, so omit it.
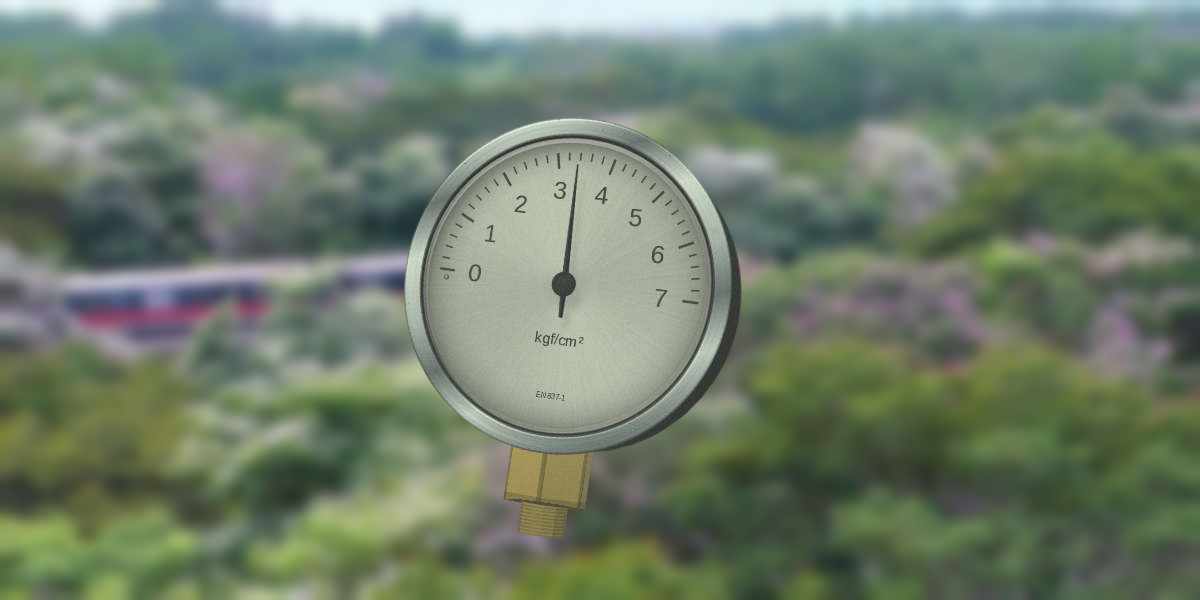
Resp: 3.4 kg/cm²
